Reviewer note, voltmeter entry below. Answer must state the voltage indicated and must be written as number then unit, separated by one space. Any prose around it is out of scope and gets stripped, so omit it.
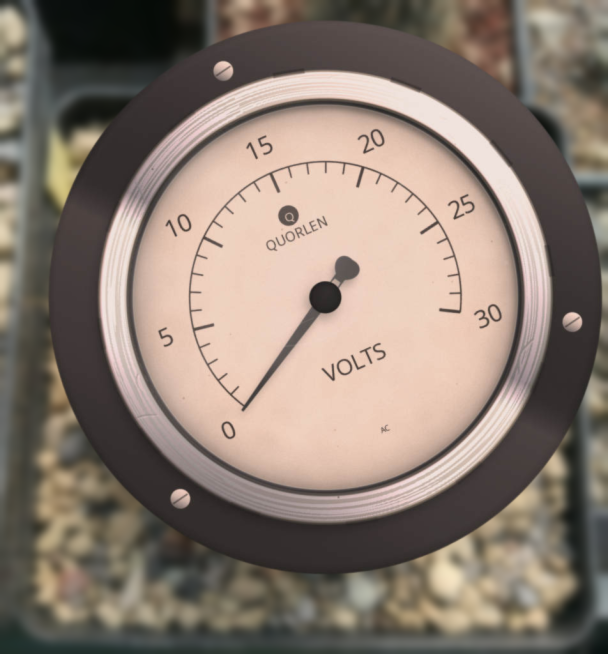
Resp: 0 V
